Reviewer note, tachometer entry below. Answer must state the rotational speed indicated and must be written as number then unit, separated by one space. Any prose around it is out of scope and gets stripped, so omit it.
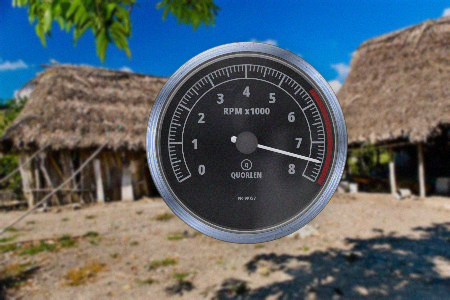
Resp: 7500 rpm
